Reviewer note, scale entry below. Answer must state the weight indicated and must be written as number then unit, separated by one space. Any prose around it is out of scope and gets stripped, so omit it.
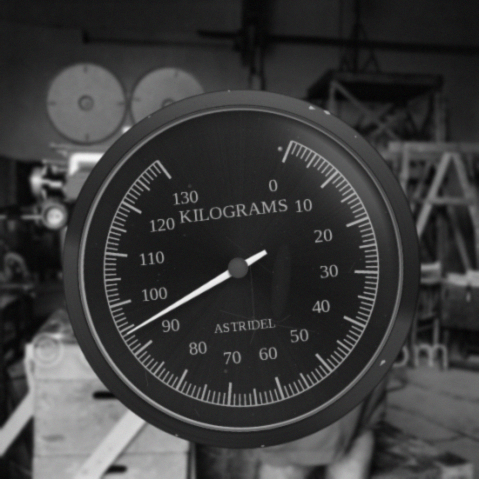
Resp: 94 kg
